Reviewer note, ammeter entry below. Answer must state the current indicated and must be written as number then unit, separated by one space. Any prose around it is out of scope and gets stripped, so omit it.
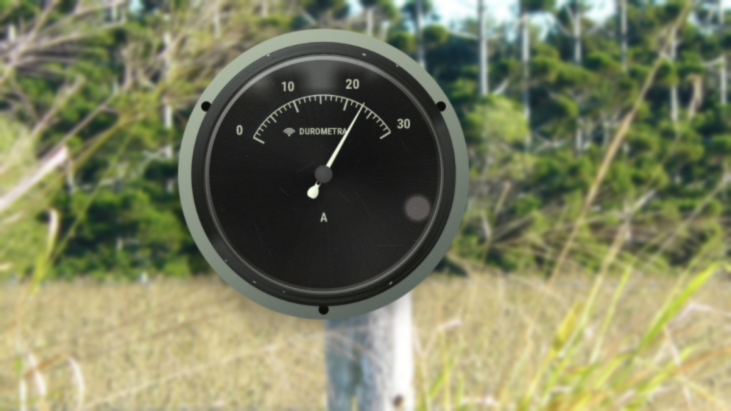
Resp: 23 A
